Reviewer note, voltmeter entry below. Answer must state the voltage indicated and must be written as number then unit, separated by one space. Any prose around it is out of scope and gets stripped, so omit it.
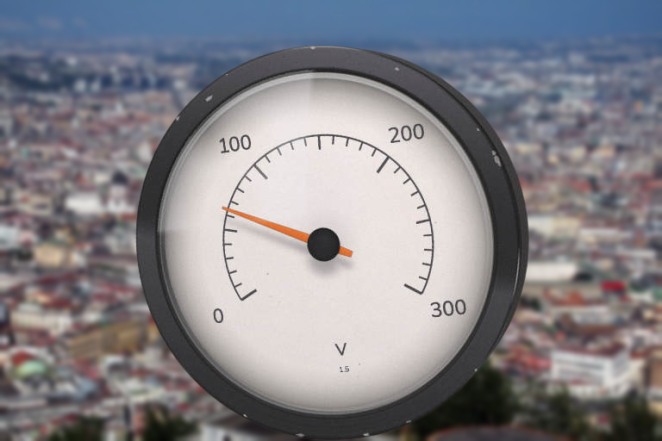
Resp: 65 V
